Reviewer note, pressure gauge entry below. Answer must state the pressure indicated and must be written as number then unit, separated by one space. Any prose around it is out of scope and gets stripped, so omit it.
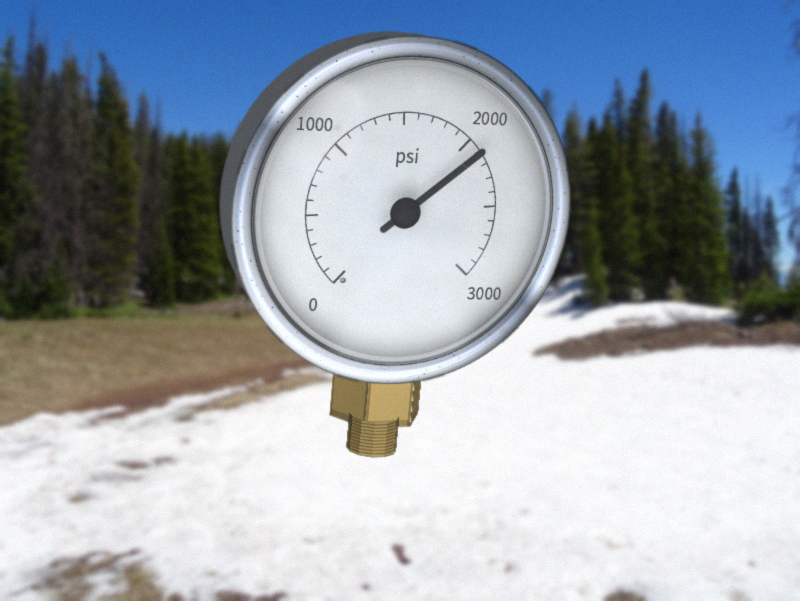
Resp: 2100 psi
